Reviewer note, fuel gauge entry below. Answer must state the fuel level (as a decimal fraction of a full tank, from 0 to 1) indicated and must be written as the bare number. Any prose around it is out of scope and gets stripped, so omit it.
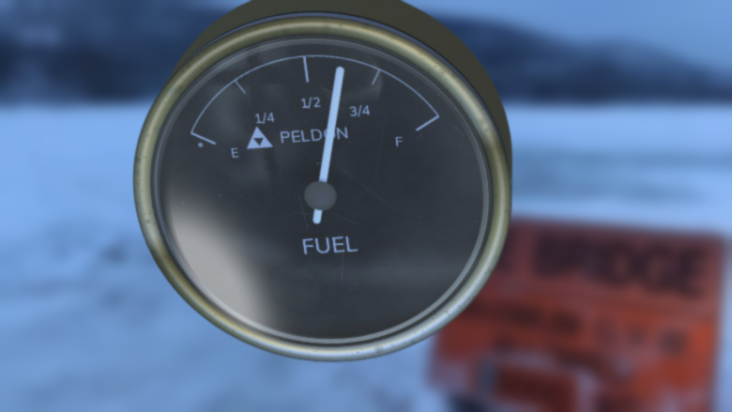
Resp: 0.625
